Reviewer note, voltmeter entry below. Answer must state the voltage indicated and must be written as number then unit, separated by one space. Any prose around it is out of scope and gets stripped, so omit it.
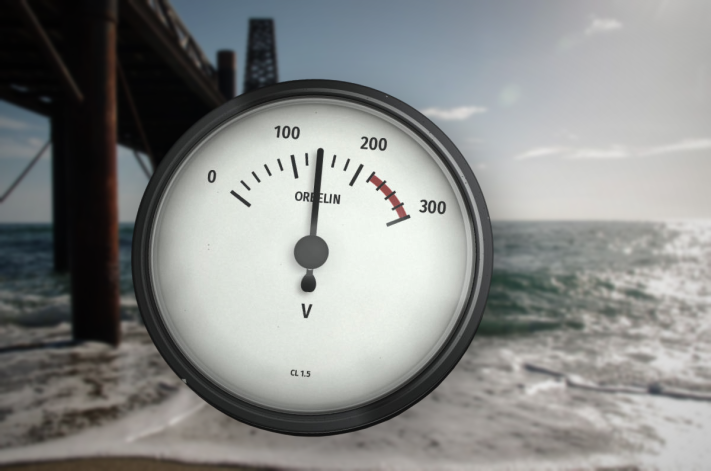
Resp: 140 V
